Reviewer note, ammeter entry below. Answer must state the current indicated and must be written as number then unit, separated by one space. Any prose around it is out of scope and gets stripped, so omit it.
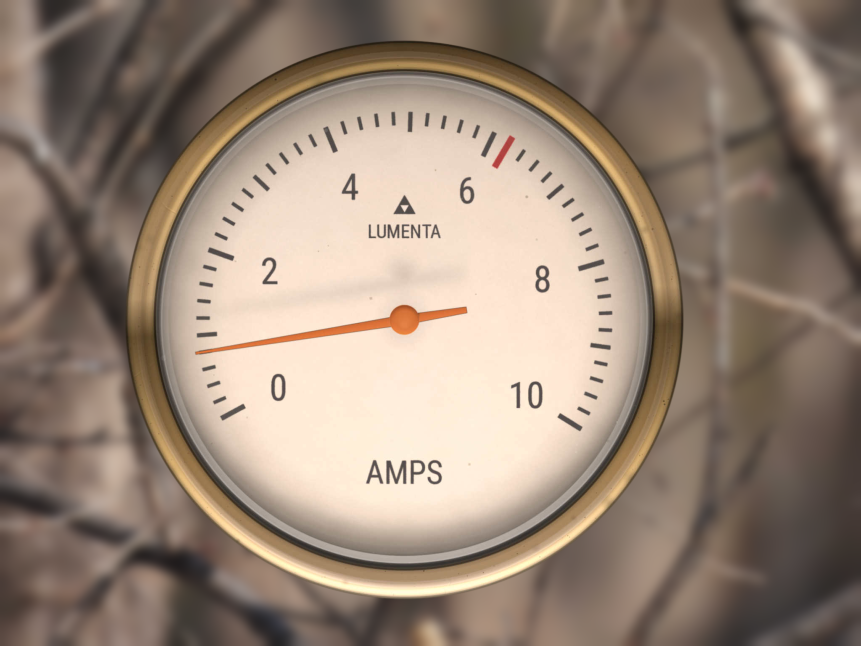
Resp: 0.8 A
